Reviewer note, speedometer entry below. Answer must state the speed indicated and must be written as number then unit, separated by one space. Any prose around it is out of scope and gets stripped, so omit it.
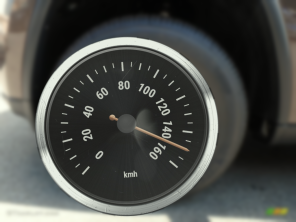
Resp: 150 km/h
